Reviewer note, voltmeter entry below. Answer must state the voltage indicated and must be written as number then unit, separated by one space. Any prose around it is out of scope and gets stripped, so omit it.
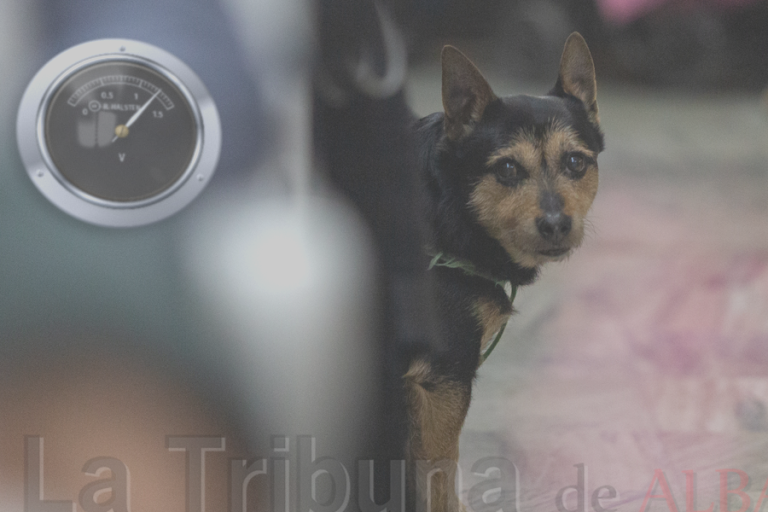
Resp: 1.25 V
